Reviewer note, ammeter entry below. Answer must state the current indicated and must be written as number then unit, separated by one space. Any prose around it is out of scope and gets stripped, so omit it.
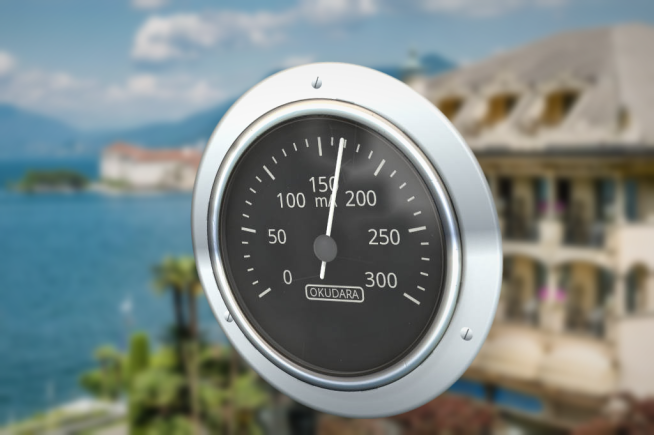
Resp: 170 mA
